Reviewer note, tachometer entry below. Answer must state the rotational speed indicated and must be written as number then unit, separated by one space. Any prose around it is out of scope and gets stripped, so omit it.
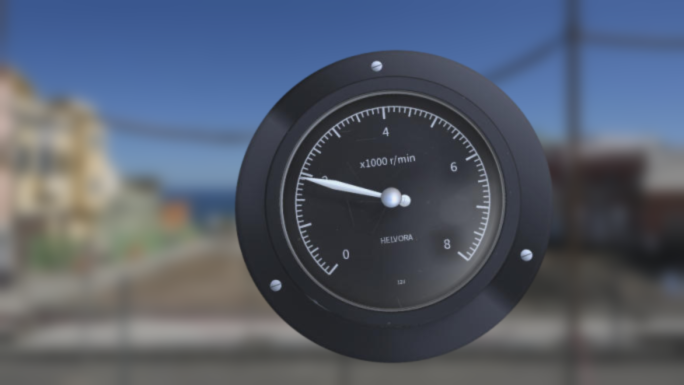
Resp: 1900 rpm
